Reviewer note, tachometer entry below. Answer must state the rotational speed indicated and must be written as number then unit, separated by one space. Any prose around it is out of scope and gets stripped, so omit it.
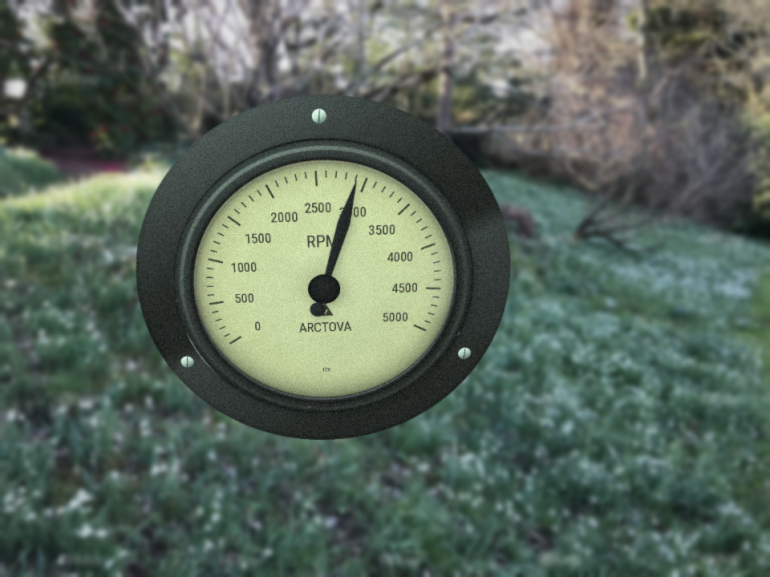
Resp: 2900 rpm
